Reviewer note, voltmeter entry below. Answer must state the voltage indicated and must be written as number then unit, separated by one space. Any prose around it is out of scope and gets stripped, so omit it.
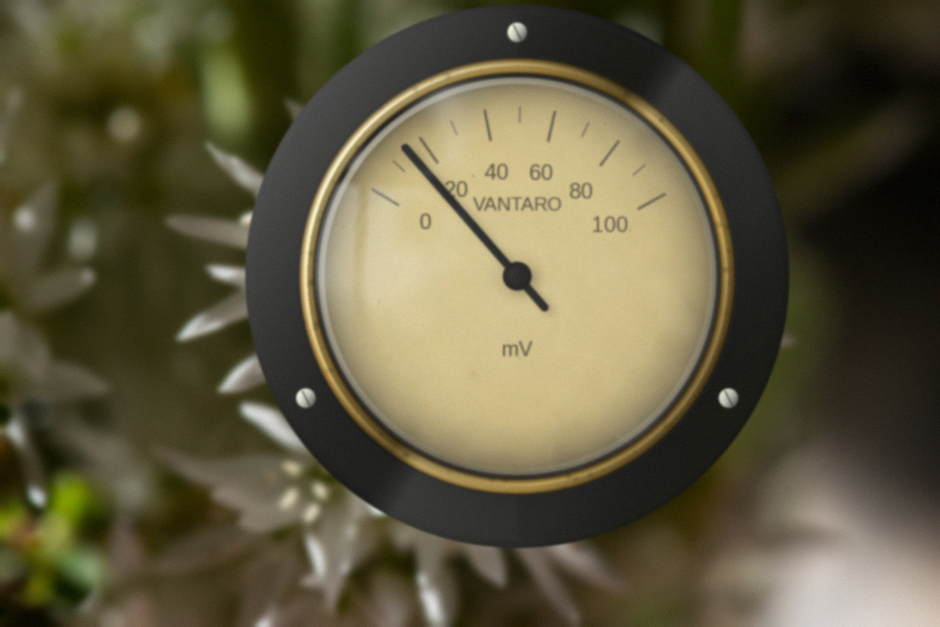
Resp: 15 mV
